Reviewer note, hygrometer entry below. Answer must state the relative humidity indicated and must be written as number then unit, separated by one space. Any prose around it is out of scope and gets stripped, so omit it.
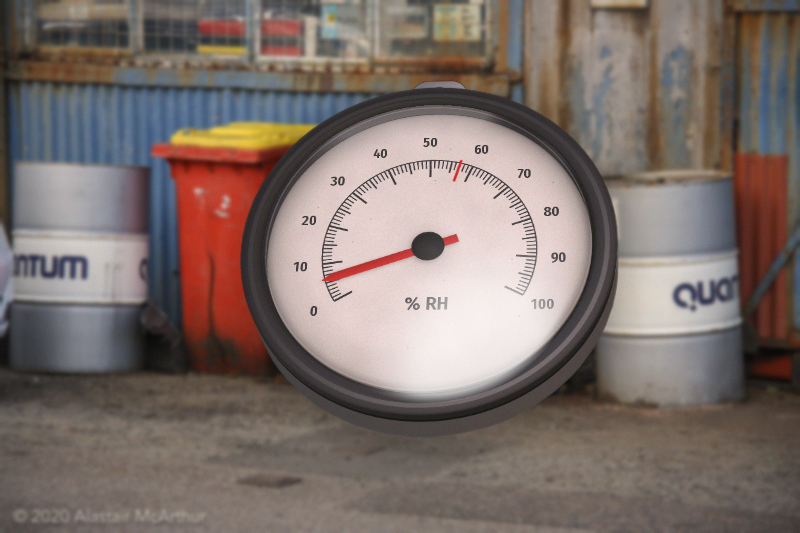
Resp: 5 %
